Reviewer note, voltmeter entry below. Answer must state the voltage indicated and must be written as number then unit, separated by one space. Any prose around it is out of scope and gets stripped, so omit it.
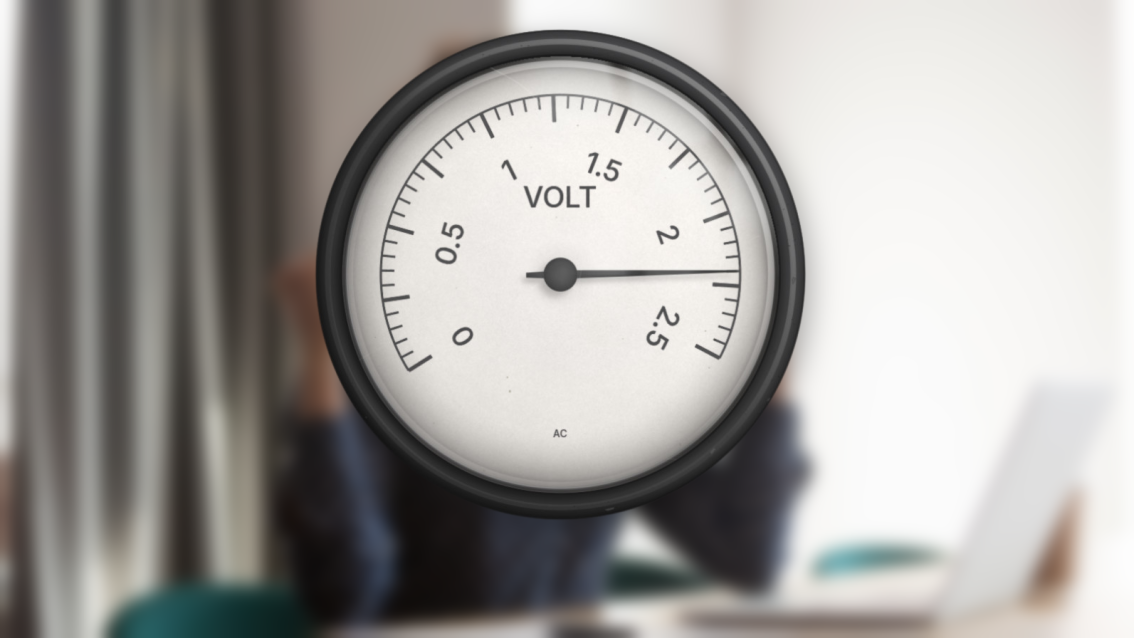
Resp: 2.2 V
